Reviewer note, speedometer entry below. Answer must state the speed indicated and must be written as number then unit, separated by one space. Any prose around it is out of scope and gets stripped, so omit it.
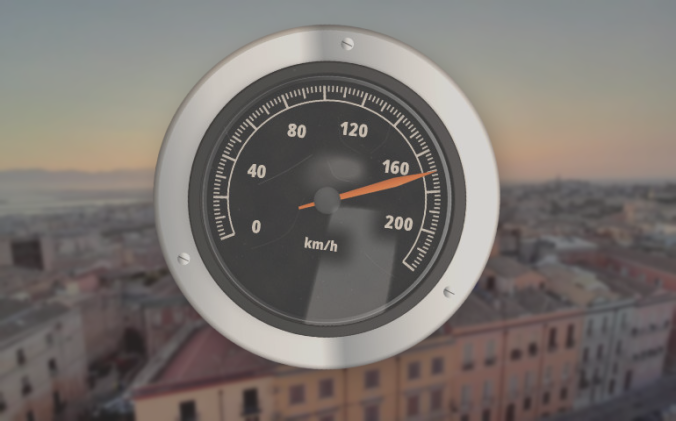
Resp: 170 km/h
